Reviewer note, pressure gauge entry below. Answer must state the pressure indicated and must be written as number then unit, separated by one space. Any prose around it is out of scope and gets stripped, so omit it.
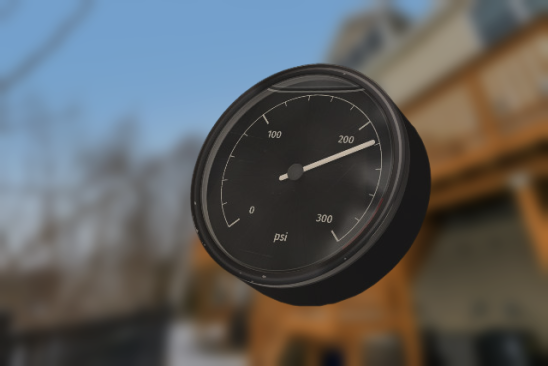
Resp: 220 psi
